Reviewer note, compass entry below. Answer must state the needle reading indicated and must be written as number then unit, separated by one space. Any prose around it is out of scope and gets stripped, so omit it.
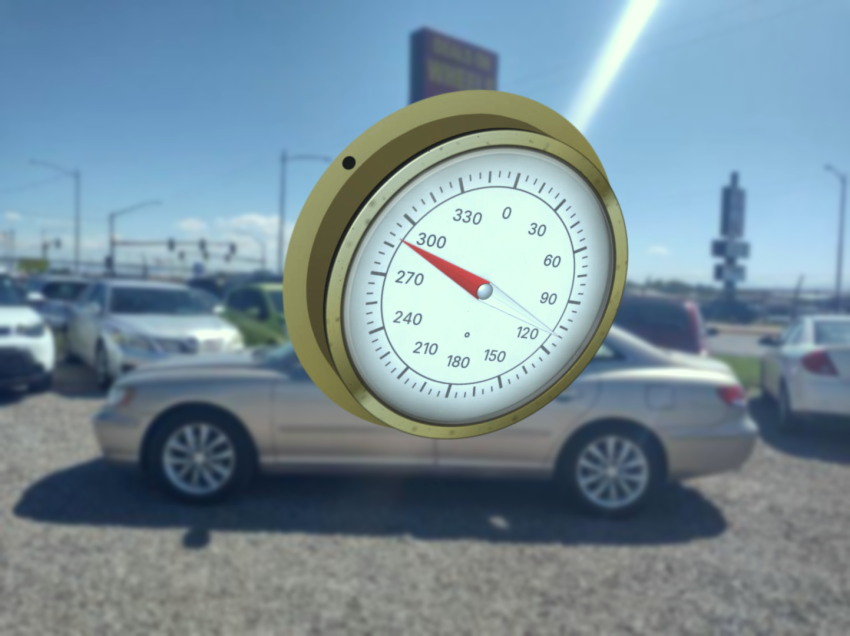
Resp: 290 °
